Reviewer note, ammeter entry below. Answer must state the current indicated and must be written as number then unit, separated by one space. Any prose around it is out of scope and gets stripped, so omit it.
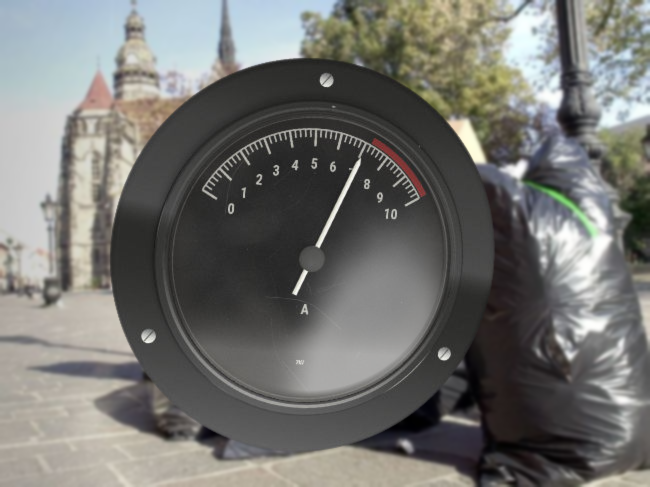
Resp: 7 A
